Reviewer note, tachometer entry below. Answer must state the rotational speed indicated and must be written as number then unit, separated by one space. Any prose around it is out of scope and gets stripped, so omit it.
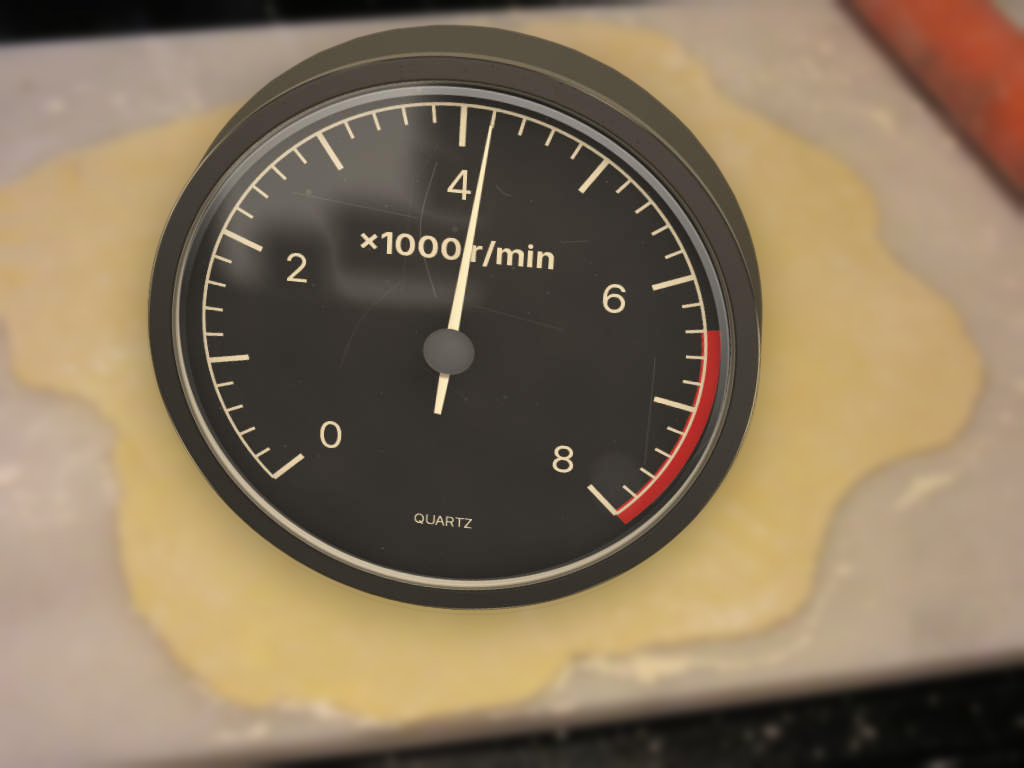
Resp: 4200 rpm
